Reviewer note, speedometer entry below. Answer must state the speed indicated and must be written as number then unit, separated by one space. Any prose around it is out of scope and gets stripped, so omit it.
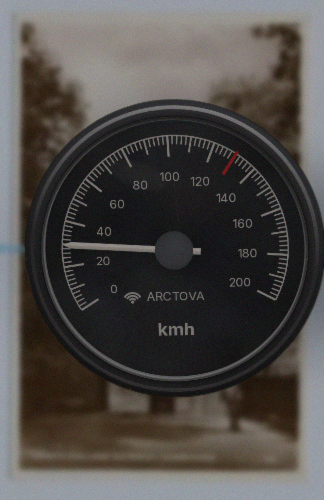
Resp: 30 km/h
